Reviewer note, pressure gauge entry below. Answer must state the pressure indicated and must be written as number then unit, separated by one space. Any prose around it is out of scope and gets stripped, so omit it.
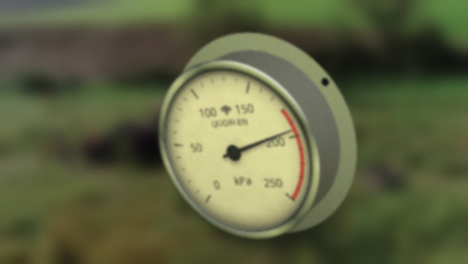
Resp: 195 kPa
